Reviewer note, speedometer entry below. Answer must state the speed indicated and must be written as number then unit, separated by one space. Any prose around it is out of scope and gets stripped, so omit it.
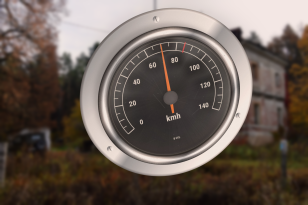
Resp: 70 km/h
